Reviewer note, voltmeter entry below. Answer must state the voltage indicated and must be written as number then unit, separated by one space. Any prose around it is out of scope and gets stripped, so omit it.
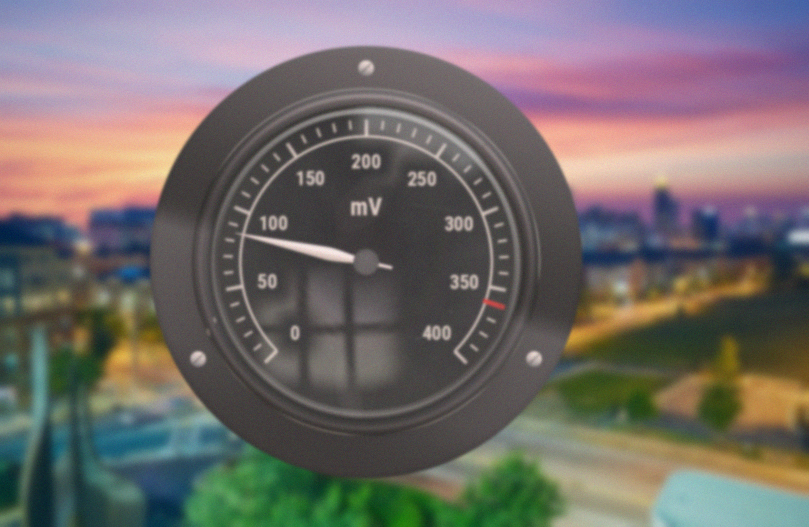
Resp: 85 mV
